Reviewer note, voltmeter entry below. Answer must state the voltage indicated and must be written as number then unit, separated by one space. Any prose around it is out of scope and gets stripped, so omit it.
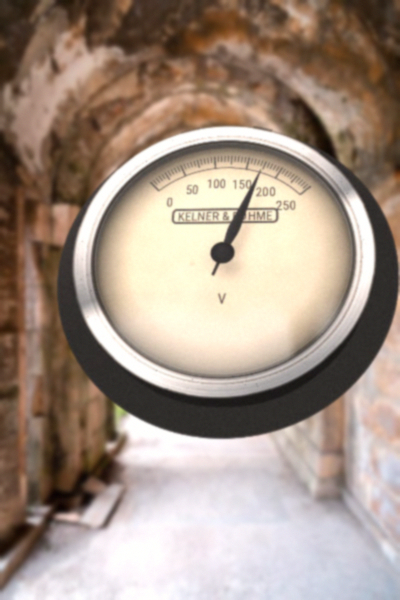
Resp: 175 V
